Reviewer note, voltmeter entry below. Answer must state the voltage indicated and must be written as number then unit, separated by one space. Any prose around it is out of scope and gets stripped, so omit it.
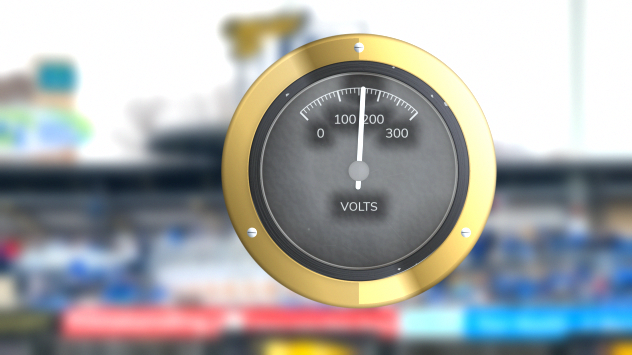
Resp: 160 V
